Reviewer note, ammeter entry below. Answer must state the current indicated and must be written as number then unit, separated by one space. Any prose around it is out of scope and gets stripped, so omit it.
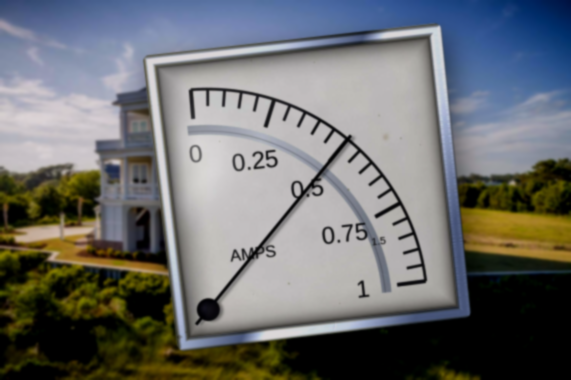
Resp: 0.5 A
